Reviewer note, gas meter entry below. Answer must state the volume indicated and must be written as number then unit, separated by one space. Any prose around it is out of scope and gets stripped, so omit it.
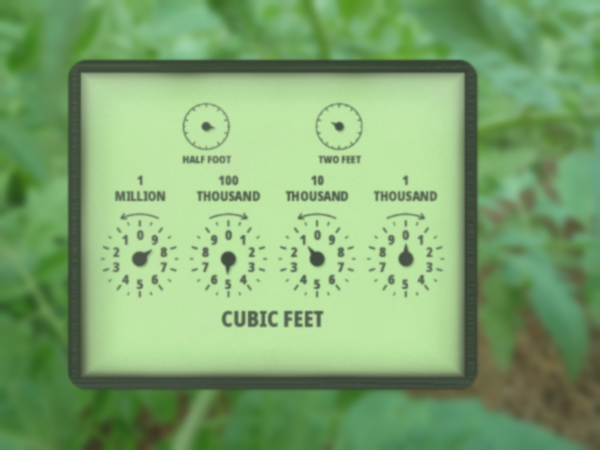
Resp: 851000 ft³
